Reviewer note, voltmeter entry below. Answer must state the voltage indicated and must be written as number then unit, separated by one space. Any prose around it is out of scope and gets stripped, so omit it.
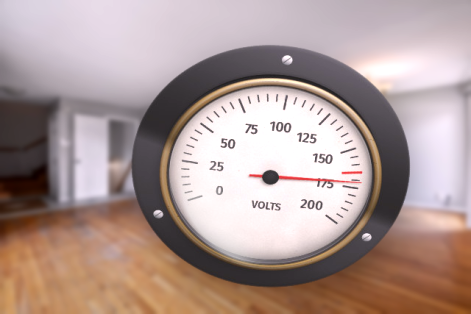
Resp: 170 V
